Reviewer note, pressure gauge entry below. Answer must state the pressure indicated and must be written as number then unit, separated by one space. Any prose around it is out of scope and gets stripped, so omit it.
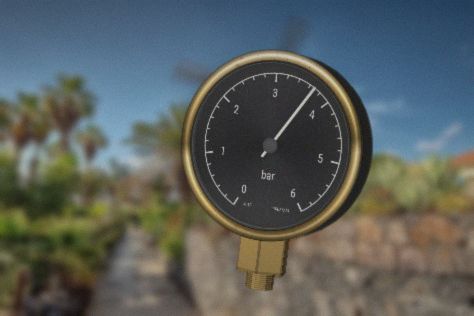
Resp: 3.7 bar
